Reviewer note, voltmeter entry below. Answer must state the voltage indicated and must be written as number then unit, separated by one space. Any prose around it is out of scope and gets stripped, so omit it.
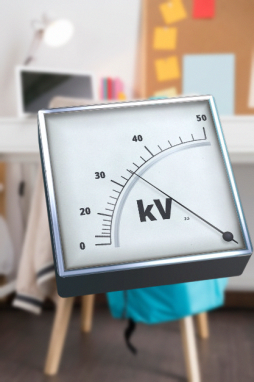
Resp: 34 kV
